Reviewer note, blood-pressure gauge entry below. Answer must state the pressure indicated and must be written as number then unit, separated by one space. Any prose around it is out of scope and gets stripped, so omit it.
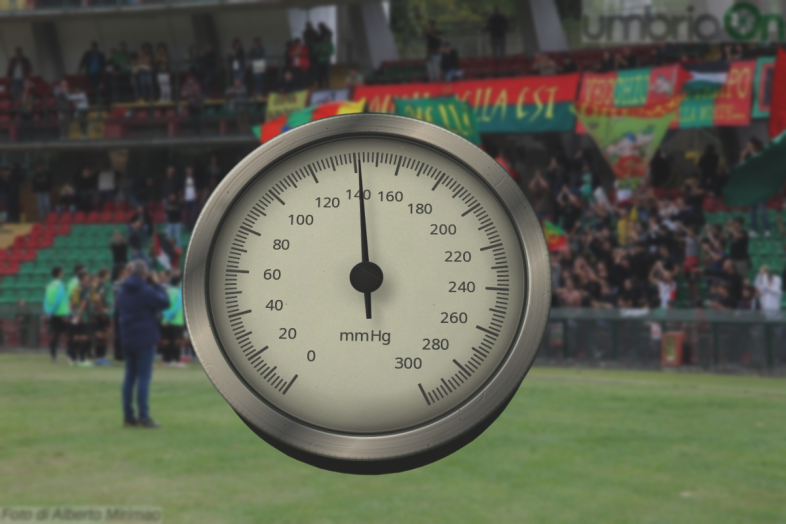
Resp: 142 mmHg
